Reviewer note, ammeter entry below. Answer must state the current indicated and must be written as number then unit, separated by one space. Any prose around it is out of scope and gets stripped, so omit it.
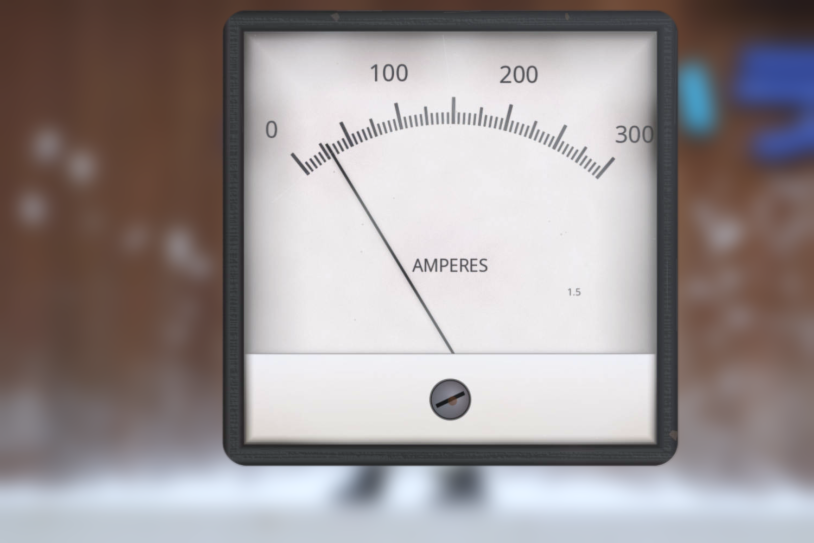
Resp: 30 A
